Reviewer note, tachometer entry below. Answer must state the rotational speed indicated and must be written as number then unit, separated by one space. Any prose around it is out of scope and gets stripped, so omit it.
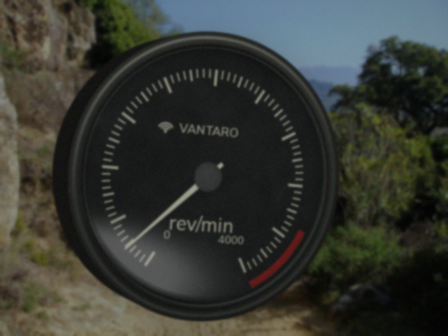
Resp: 200 rpm
